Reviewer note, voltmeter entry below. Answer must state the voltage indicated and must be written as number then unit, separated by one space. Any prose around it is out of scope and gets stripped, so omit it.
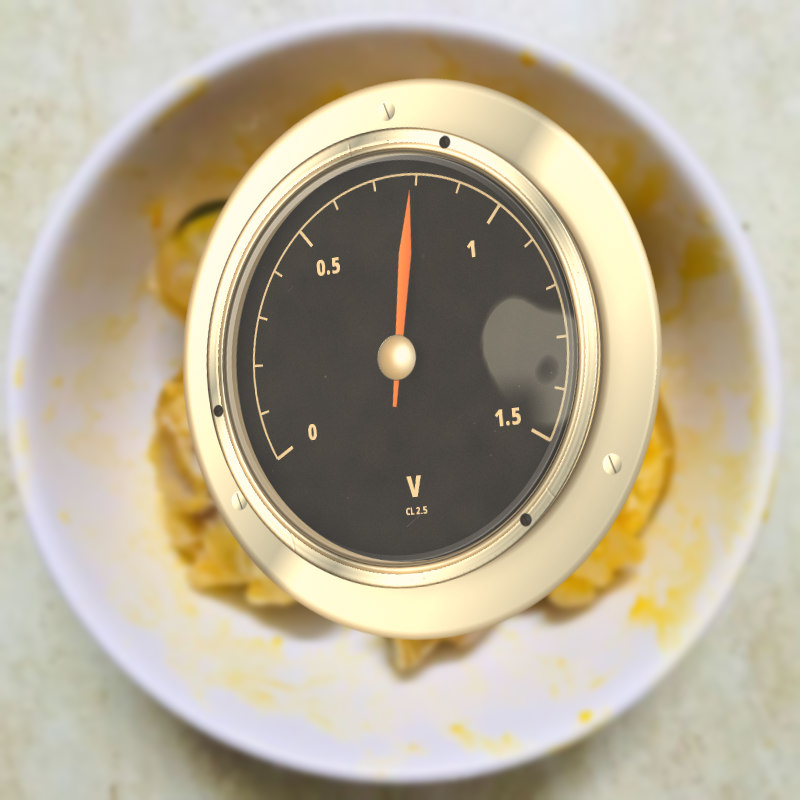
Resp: 0.8 V
